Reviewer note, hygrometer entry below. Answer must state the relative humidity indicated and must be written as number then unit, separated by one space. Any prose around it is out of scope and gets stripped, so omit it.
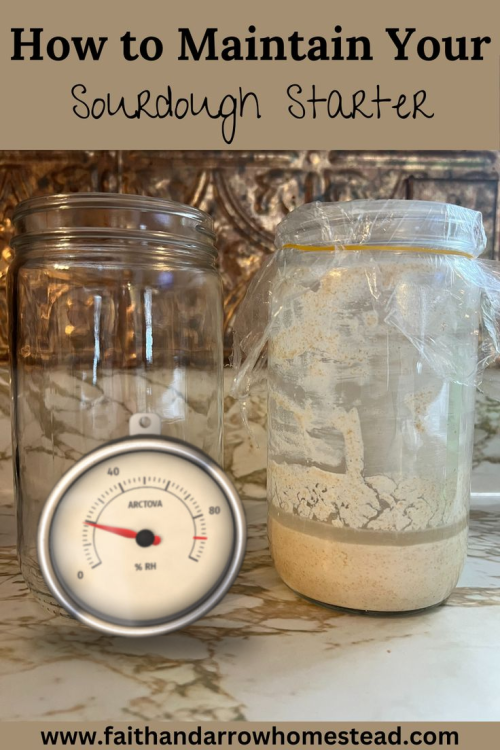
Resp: 20 %
